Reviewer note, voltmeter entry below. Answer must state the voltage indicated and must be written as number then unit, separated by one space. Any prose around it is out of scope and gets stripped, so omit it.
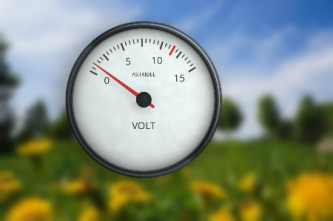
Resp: 1 V
